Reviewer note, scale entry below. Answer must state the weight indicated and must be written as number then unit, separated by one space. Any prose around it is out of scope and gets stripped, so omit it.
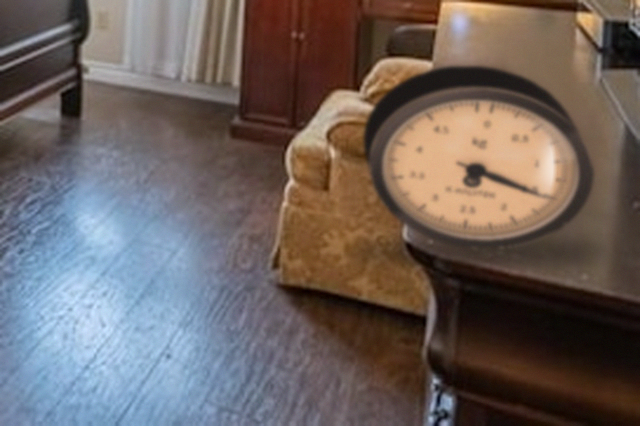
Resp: 1.5 kg
